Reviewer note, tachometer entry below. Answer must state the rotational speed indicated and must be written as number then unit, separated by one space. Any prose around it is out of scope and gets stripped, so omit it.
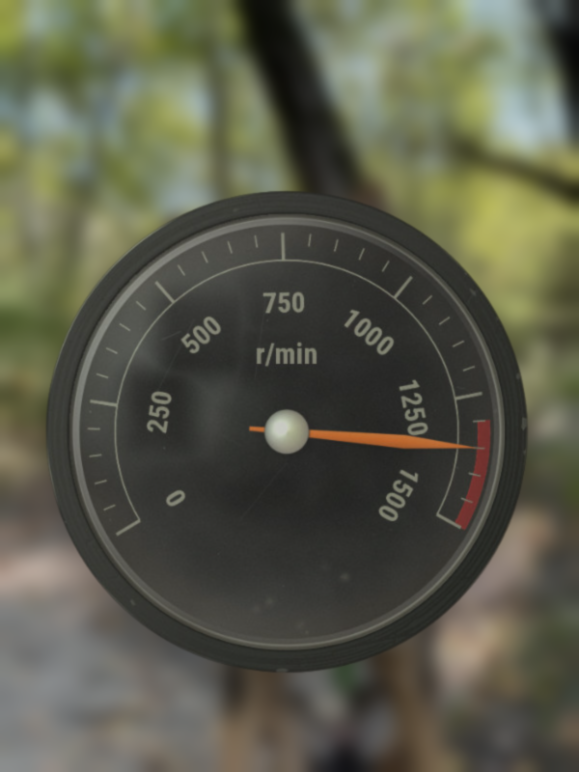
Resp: 1350 rpm
